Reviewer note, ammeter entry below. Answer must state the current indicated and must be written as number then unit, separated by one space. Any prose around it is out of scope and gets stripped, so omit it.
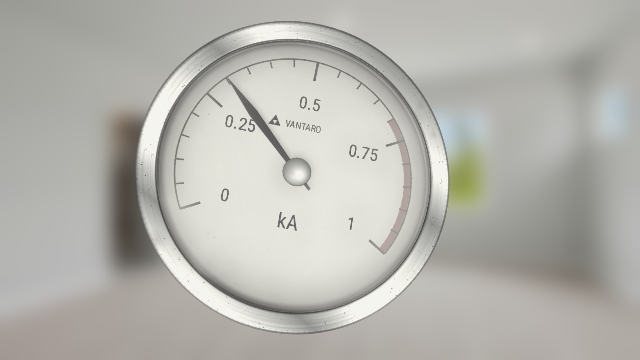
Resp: 0.3 kA
